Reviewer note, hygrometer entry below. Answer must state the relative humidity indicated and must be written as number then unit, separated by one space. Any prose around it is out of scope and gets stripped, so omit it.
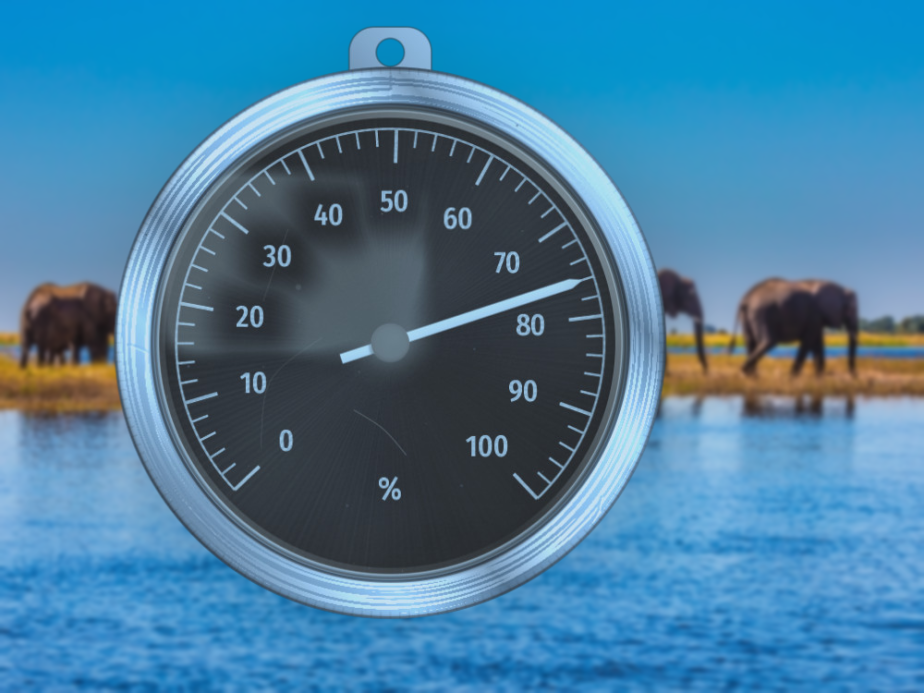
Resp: 76 %
